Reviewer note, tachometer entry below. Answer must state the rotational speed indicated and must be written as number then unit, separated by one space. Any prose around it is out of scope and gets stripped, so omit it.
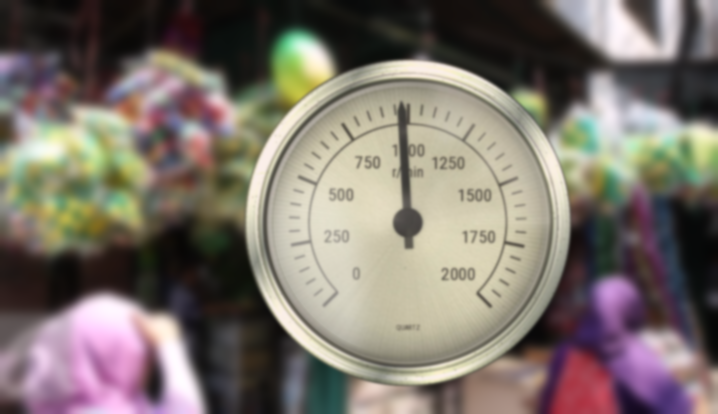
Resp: 975 rpm
